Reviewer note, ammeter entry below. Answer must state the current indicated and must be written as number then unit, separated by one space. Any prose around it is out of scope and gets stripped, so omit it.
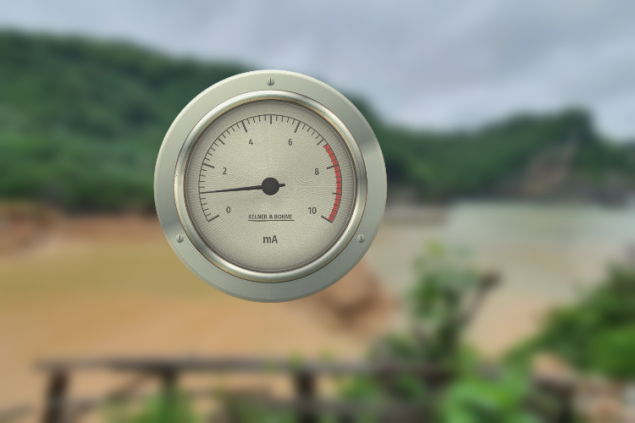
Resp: 1 mA
